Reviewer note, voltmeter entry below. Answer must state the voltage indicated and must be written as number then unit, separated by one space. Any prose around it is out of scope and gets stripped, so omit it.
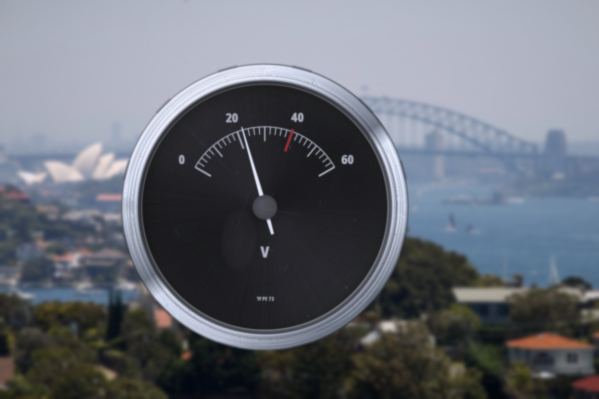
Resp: 22 V
